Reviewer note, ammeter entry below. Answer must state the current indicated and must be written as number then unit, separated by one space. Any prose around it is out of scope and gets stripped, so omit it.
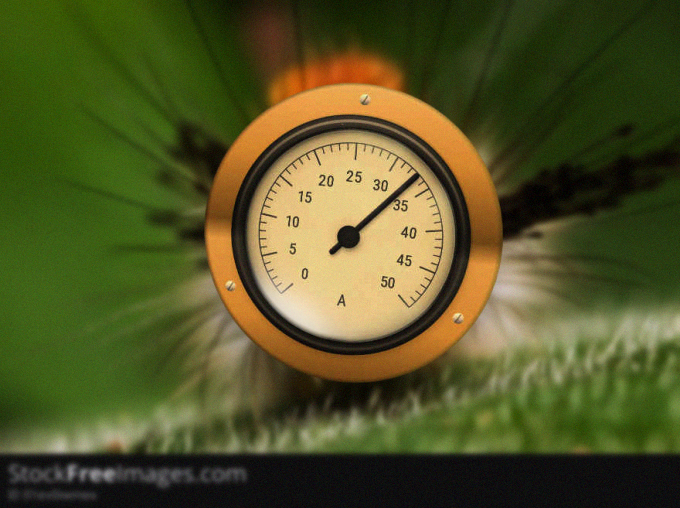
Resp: 33 A
